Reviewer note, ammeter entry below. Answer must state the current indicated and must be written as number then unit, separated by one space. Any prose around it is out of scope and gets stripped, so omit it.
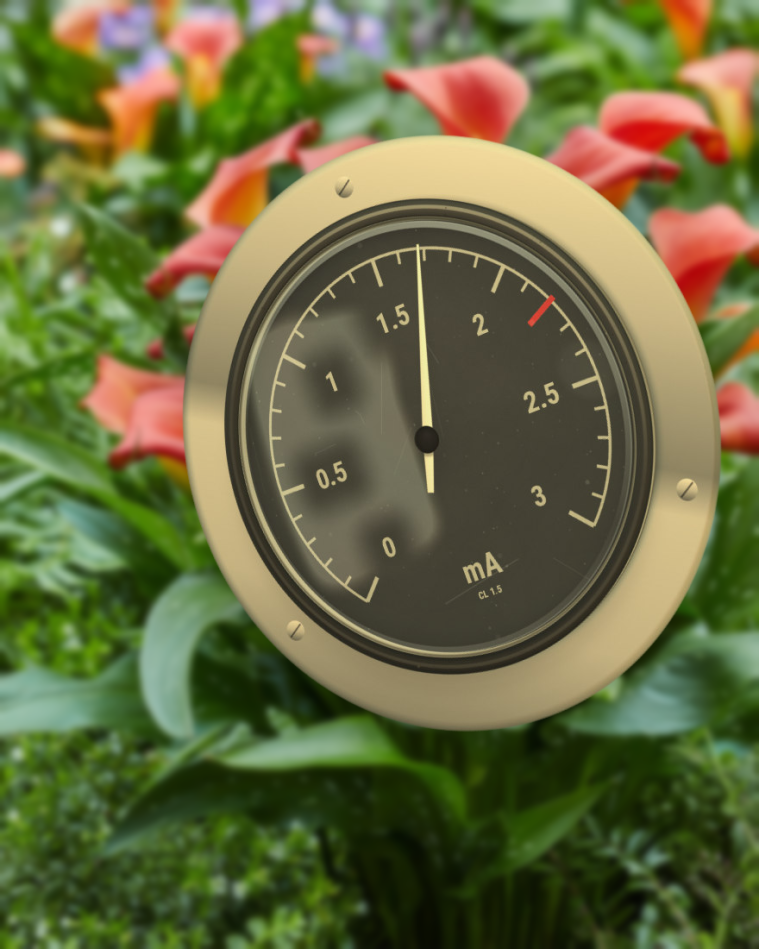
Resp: 1.7 mA
